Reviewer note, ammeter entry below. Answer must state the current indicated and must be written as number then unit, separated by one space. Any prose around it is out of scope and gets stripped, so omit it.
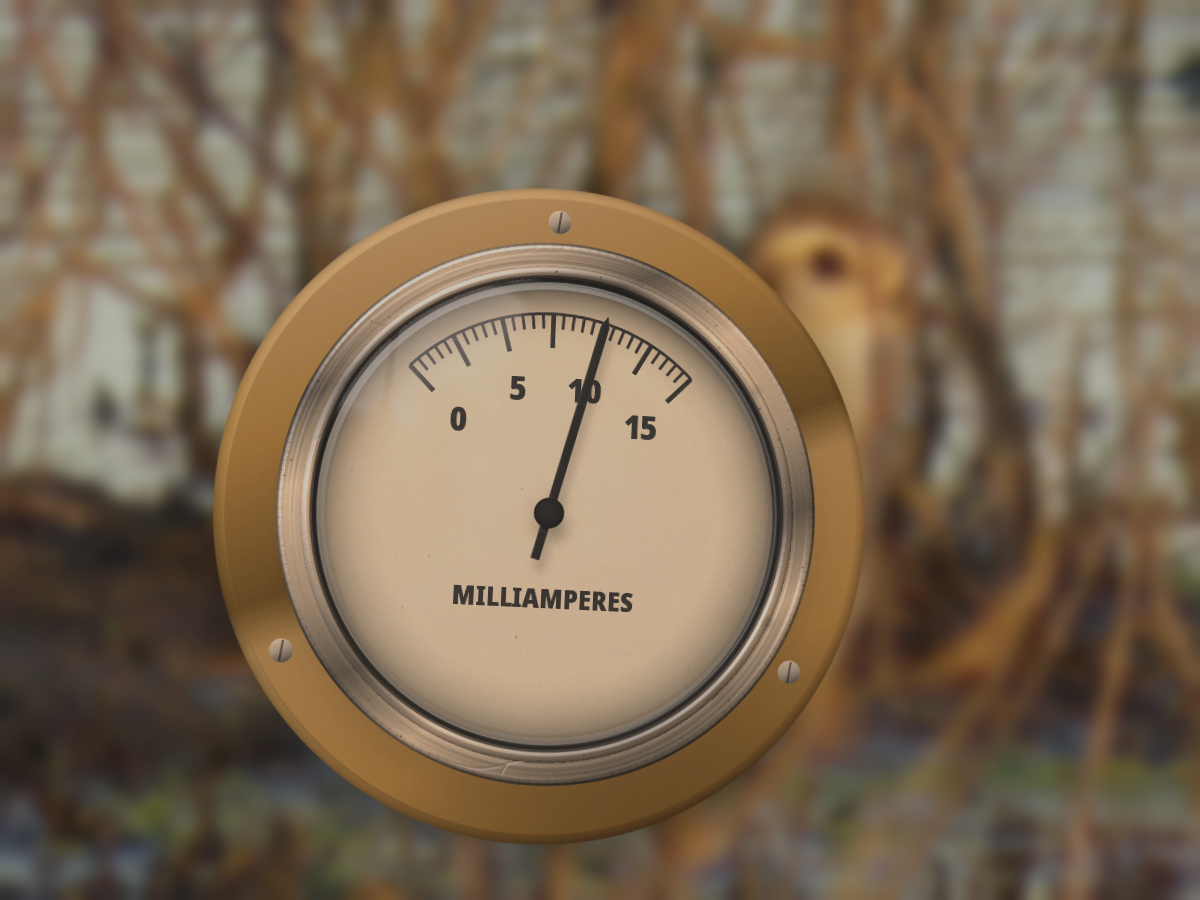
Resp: 10 mA
